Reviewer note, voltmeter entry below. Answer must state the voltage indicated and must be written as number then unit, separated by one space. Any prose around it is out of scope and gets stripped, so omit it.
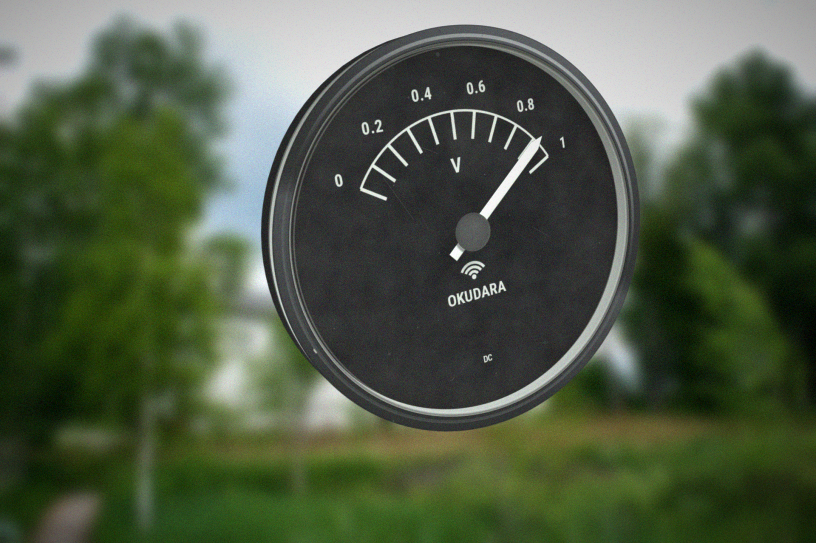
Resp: 0.9 V
